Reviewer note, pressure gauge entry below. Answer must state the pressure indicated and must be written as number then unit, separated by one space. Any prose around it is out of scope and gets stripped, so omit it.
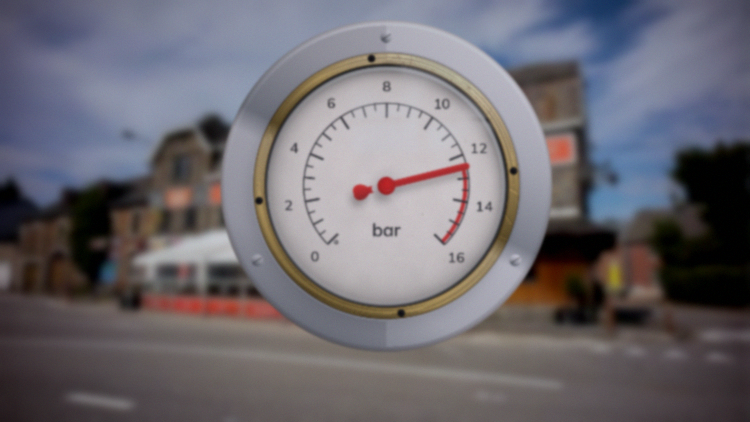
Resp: 12.5 bar
